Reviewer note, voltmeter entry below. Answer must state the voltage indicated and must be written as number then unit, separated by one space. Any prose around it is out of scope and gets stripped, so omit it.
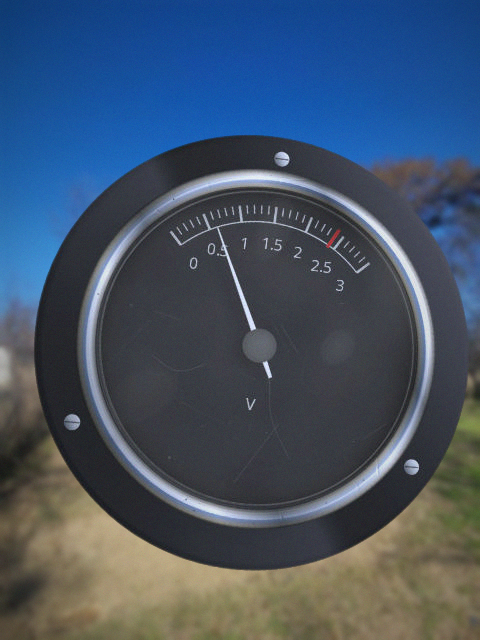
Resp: 0.6 V
